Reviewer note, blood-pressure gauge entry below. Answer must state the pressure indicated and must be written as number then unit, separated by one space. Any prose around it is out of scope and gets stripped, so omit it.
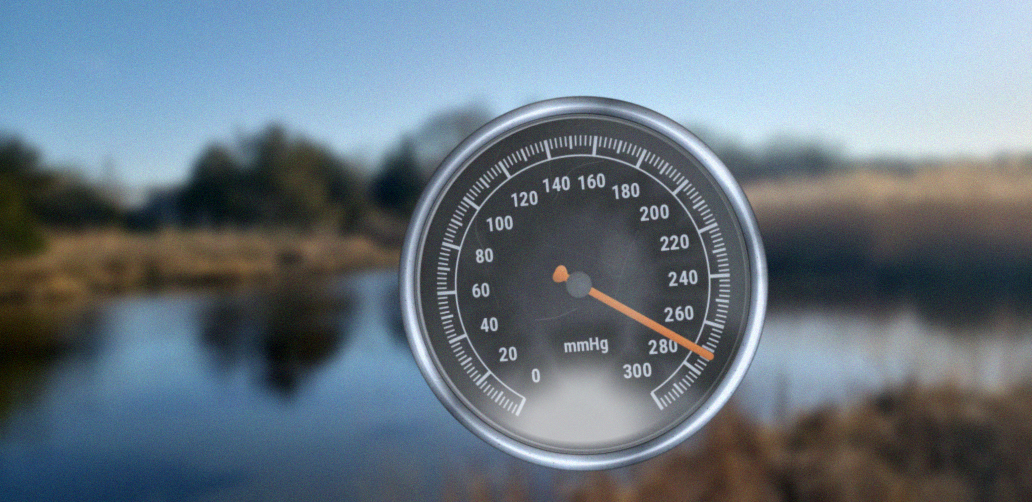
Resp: 272 mmHg
